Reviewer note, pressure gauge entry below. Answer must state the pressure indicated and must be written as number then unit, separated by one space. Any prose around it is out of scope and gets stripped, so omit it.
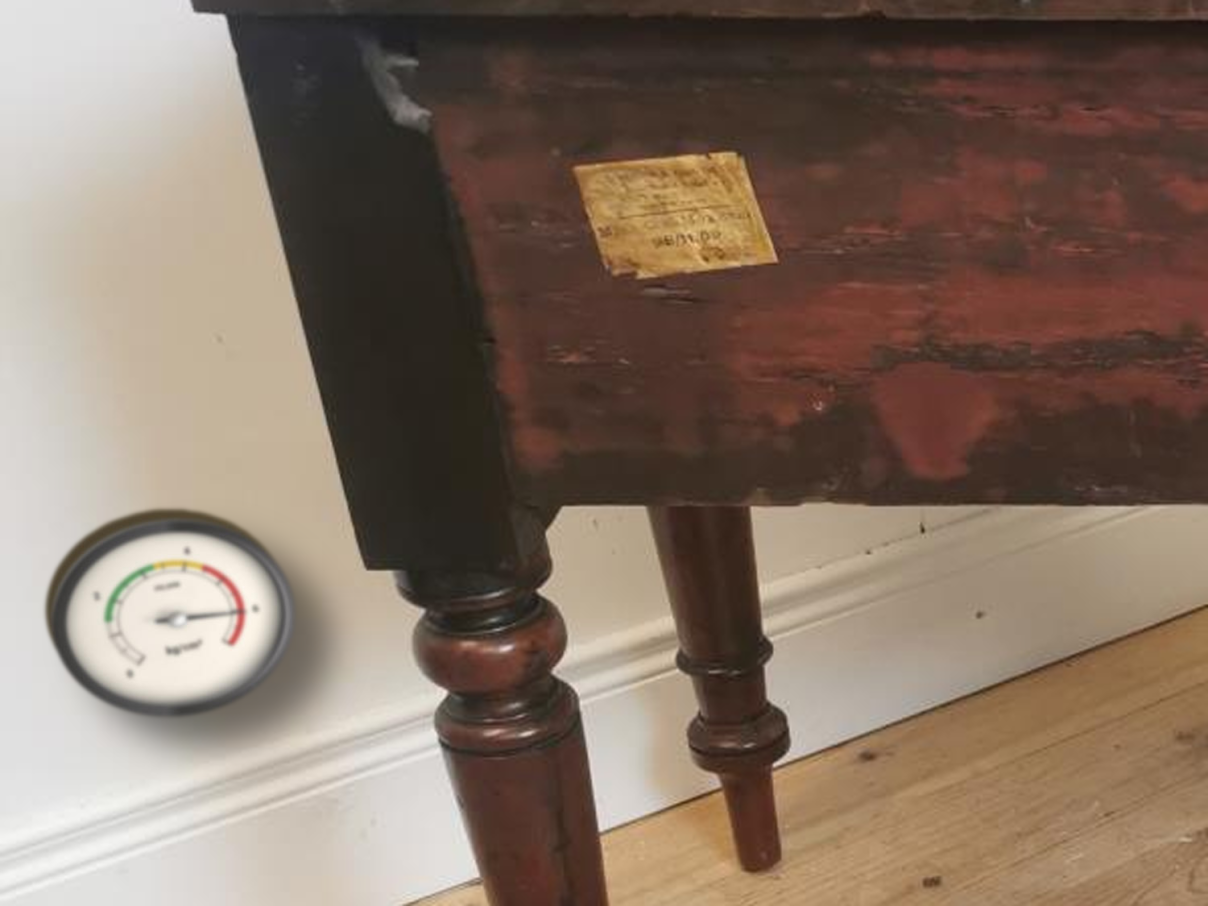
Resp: 6 kg/cm²
